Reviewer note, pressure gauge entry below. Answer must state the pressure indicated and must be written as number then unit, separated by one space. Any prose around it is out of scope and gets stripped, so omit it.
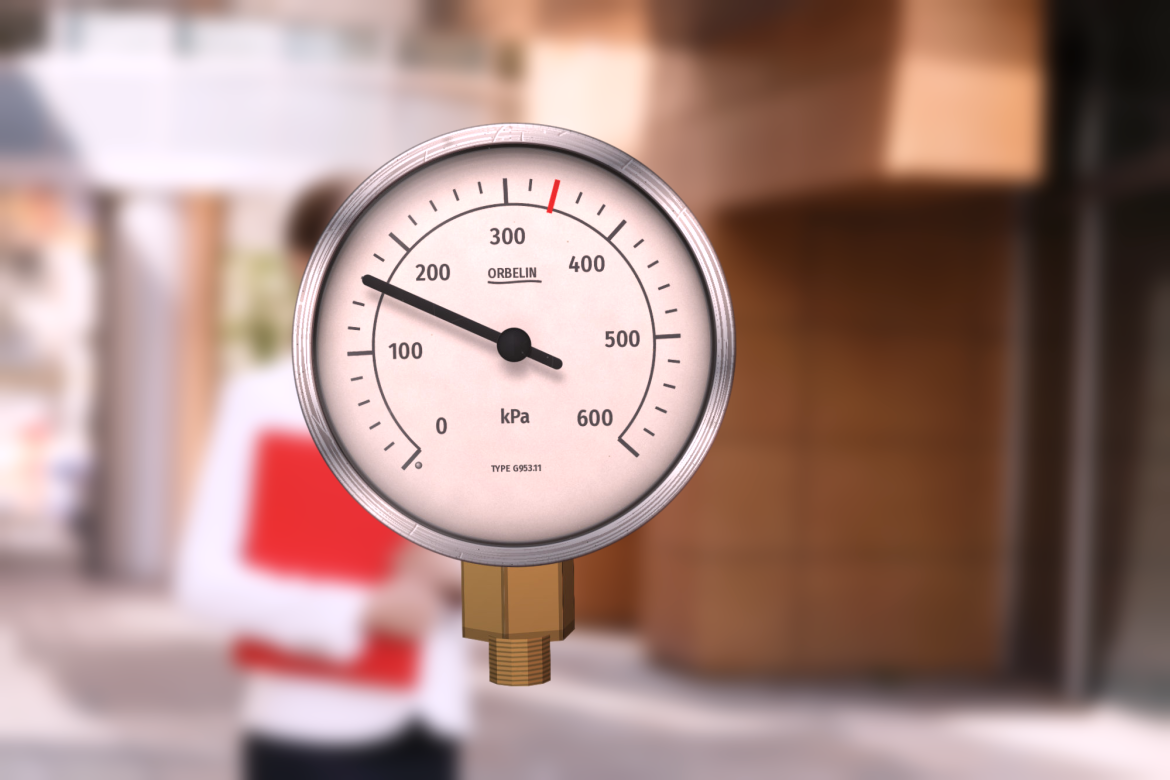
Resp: 160 kPa
